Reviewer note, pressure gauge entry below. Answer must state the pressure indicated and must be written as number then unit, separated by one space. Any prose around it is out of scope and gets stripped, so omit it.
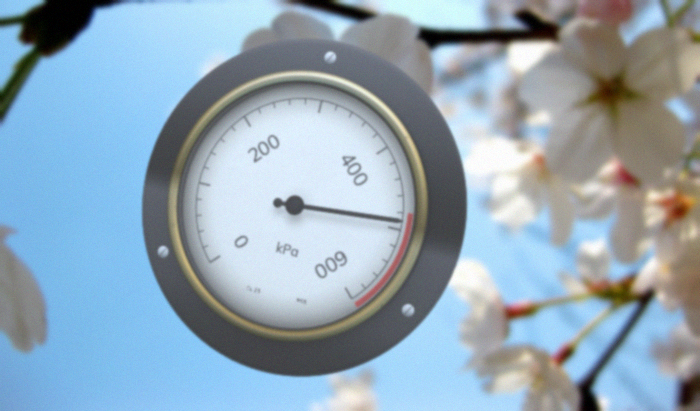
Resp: 490 kPa
